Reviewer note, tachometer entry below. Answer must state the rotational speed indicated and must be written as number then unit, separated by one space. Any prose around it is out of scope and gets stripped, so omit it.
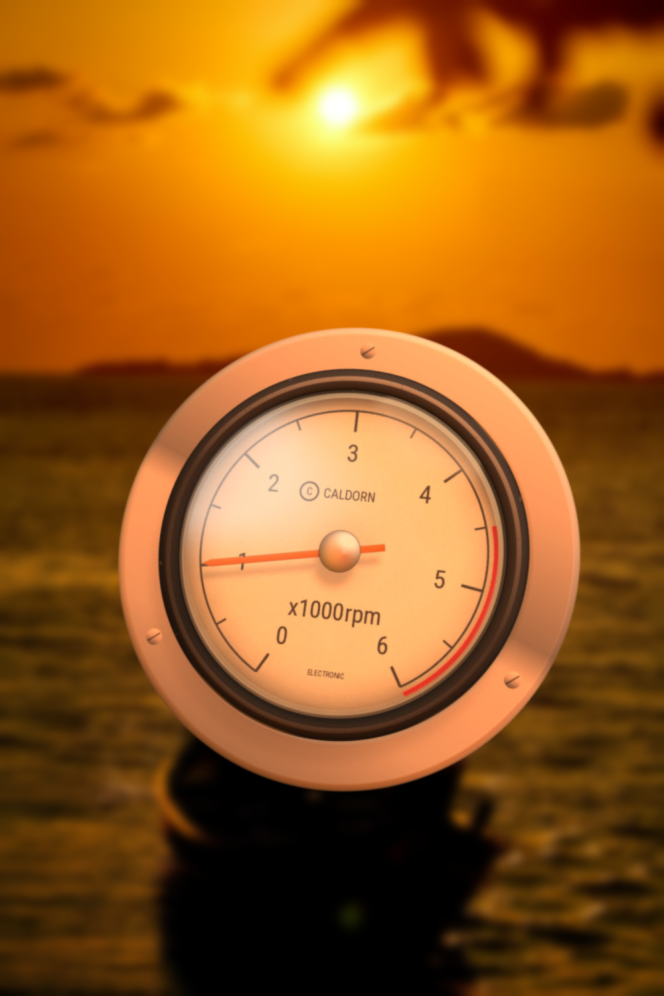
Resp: 1000 rpm
